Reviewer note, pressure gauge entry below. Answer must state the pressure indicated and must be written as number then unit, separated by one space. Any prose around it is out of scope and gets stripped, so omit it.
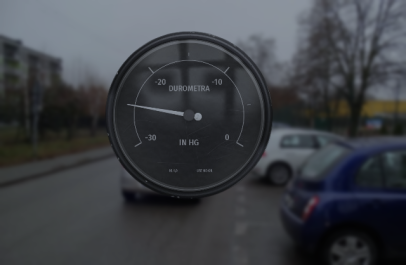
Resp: -25 inHg
